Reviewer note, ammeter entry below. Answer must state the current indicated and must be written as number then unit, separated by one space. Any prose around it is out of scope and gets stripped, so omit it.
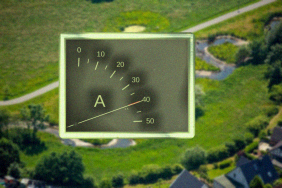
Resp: 40 A
